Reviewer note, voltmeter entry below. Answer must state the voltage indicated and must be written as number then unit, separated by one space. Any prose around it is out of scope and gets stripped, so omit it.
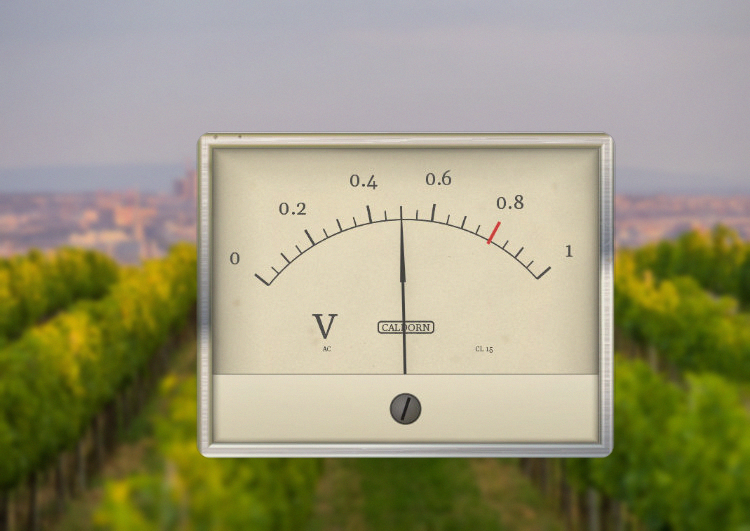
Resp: 0.5 V
